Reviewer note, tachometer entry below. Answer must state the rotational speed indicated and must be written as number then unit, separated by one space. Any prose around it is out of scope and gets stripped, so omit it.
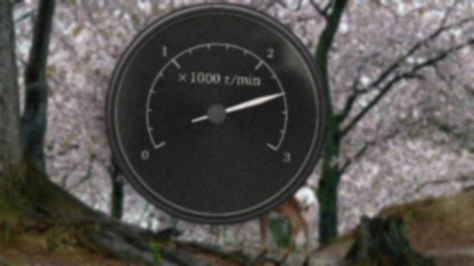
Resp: 2400 rpm
